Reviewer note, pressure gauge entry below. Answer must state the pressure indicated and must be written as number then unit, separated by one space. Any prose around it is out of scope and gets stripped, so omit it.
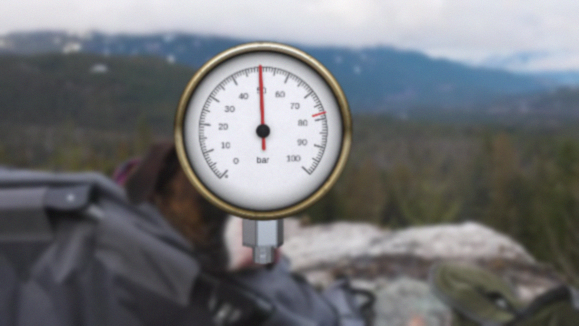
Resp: 50 bar
